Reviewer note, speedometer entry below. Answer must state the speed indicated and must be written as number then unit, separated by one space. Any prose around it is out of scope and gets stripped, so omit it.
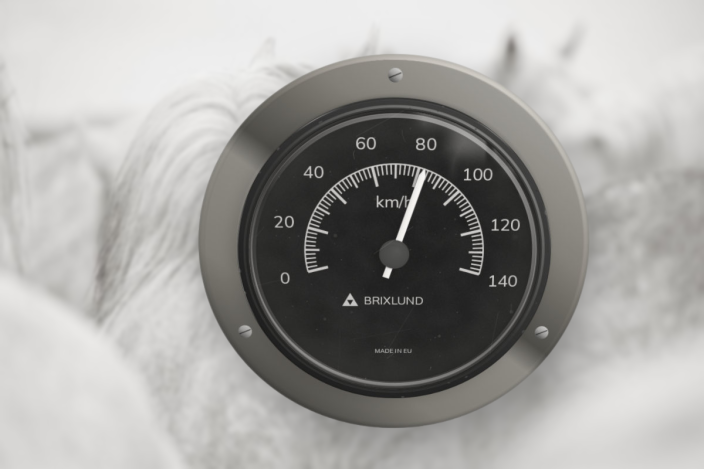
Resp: 82 km/h
